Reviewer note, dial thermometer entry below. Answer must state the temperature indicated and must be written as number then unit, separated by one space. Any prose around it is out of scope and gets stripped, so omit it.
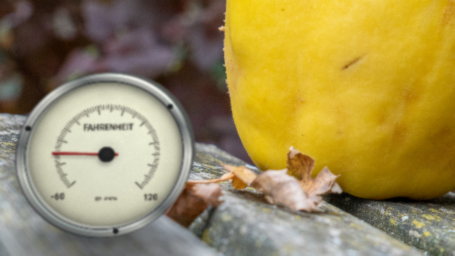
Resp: -30 °F
